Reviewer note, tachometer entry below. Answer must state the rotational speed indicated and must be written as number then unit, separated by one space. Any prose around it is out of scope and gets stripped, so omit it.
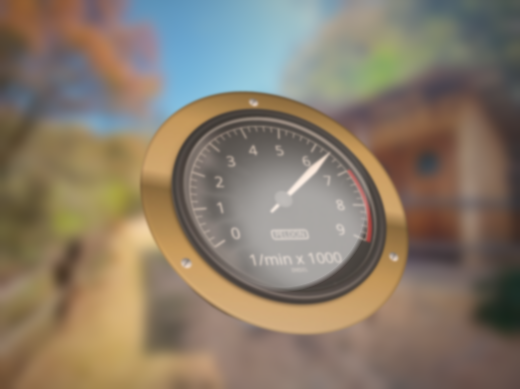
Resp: 6400 rpm
